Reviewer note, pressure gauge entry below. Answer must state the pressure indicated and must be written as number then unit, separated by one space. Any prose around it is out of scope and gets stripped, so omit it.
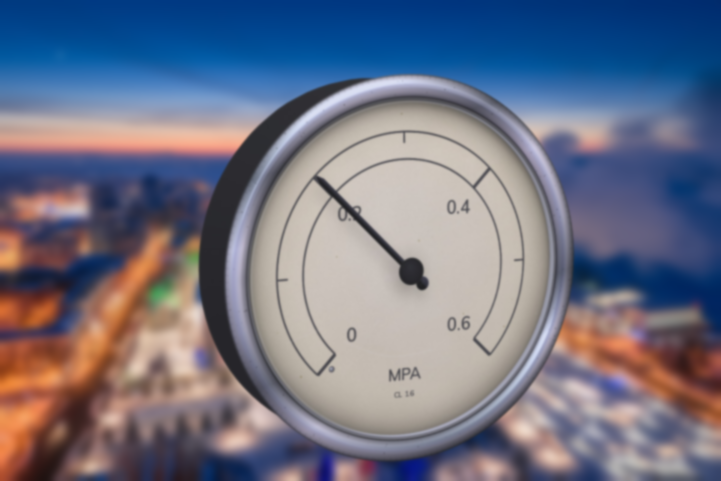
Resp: 0.2 MPa
